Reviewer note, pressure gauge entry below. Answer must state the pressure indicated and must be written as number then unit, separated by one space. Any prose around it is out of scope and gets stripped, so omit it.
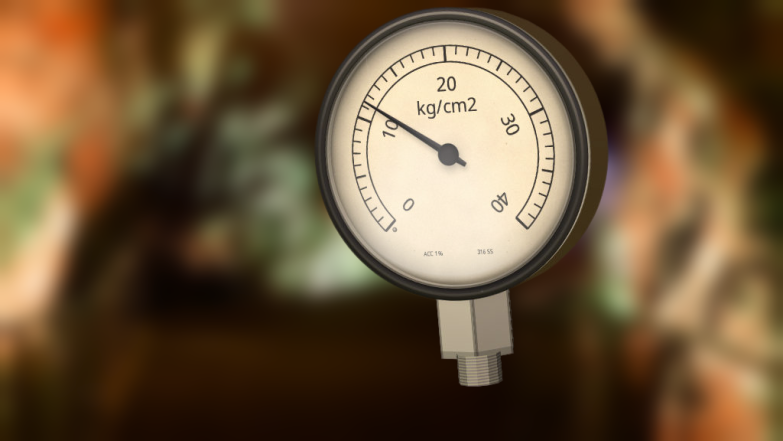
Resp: 11.5 kg/cm²
